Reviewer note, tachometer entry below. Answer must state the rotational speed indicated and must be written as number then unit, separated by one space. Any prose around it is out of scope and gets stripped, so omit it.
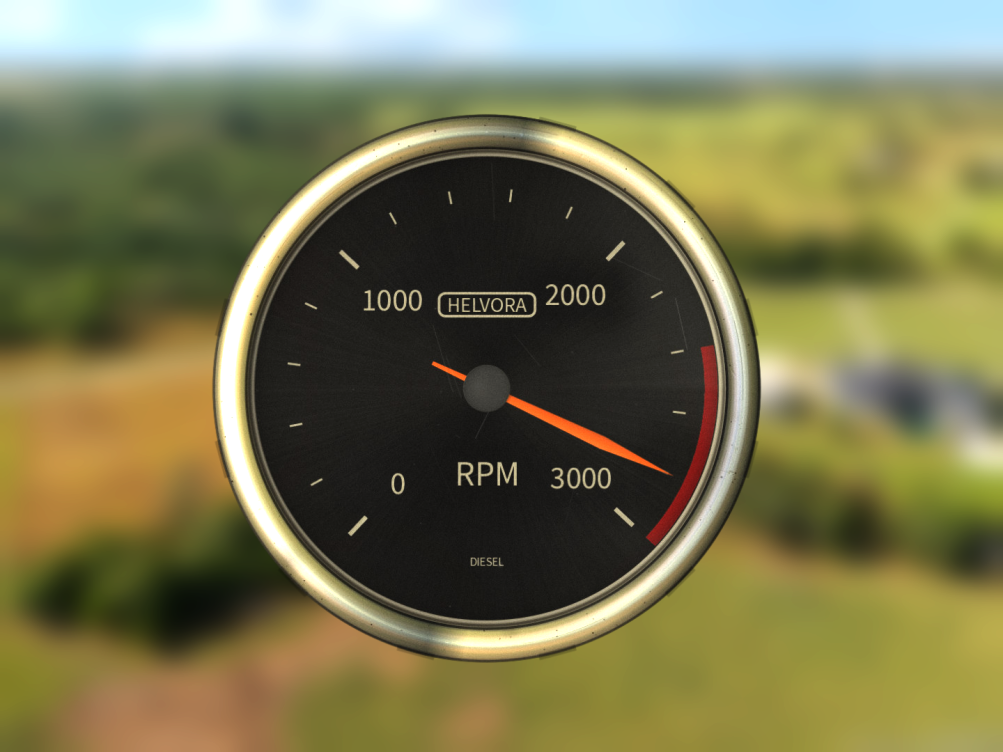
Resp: 2800 rpm
